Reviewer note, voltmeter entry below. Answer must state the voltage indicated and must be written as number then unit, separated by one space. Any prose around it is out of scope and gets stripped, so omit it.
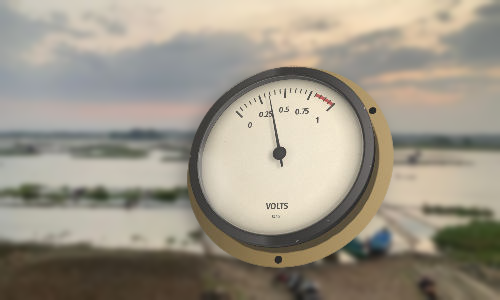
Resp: 0.35 V
